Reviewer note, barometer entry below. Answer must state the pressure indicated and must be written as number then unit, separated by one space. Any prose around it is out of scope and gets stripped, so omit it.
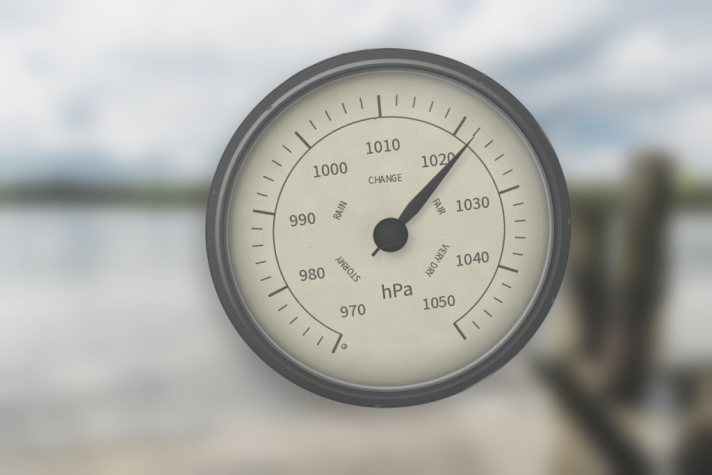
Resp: 1022 hPa
